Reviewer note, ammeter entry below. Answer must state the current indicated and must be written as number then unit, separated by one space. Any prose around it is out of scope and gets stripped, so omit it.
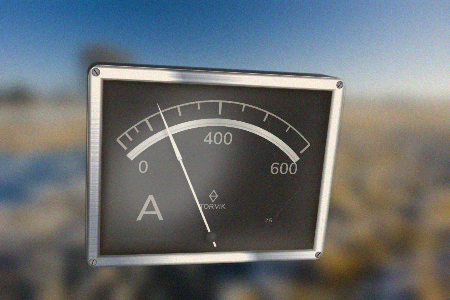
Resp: 250 A
